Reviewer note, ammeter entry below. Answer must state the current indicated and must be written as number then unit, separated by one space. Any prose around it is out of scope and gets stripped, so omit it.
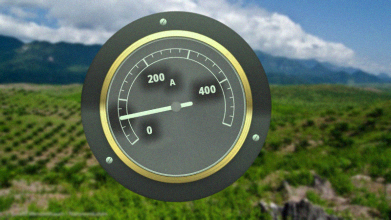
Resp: 60 A
